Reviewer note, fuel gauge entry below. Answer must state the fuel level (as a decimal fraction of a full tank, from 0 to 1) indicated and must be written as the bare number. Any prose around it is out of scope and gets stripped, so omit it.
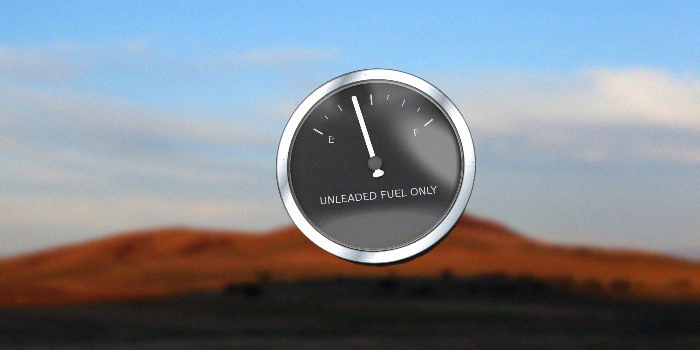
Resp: 0.375
